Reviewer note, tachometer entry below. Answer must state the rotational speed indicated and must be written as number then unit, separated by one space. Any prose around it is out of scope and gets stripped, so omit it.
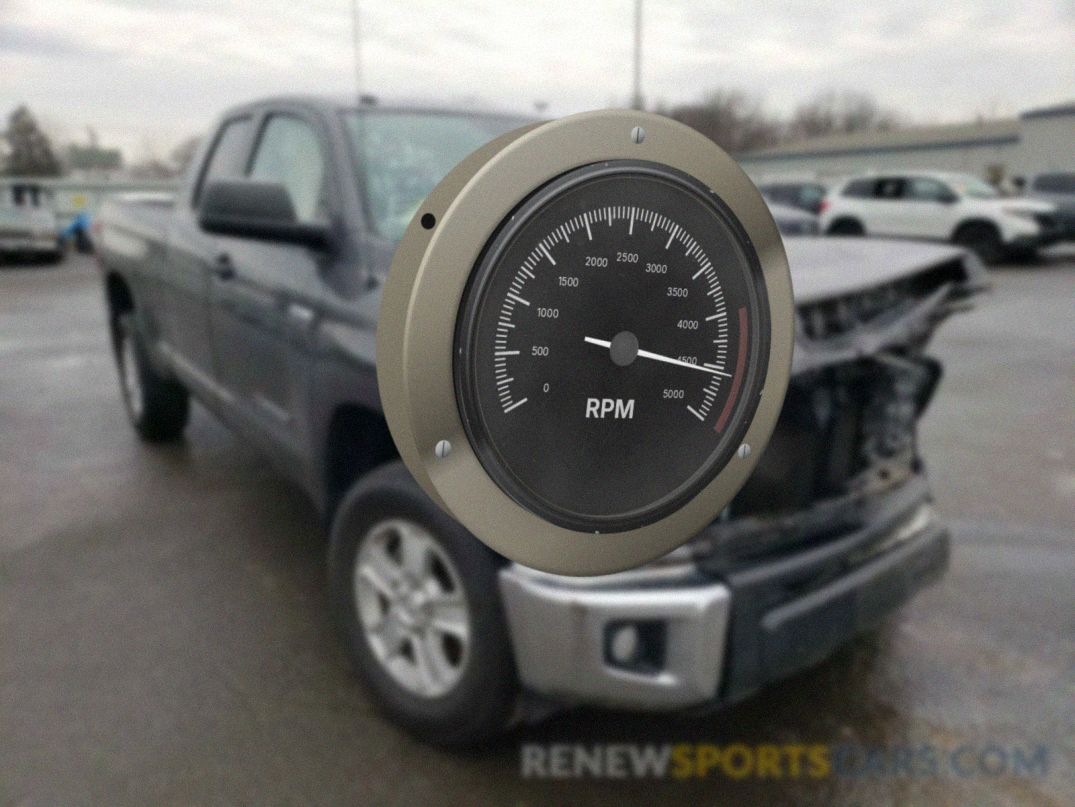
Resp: 4550 rpm
